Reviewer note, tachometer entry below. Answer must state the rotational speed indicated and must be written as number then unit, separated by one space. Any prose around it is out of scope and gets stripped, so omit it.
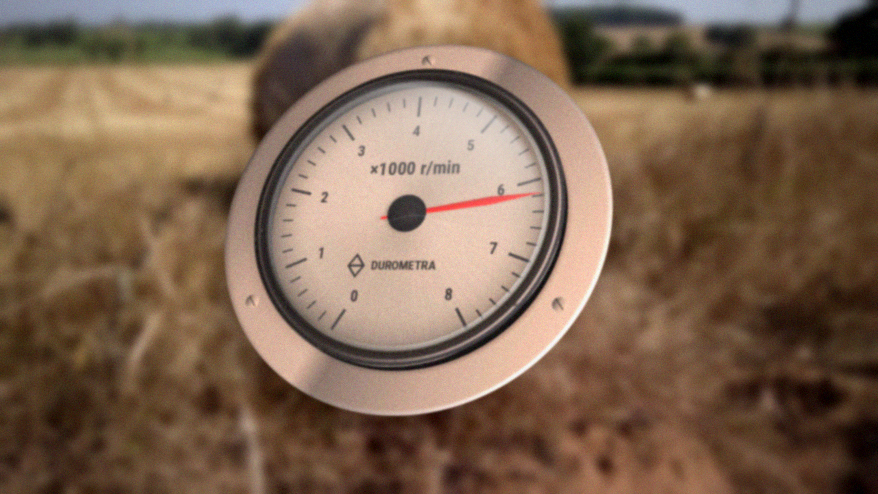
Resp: 6200 rpm
